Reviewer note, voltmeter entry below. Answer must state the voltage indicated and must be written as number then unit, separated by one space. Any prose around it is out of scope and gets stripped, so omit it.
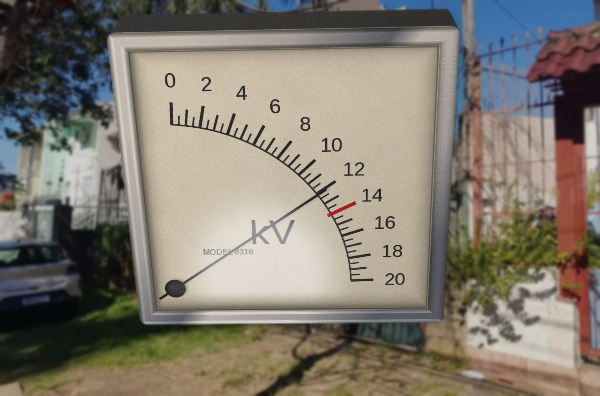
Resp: 12 kV
